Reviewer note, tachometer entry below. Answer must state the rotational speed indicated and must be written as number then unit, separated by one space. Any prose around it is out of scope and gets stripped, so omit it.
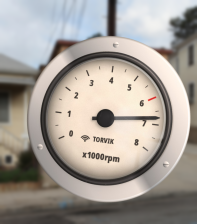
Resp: 6750 rpm
